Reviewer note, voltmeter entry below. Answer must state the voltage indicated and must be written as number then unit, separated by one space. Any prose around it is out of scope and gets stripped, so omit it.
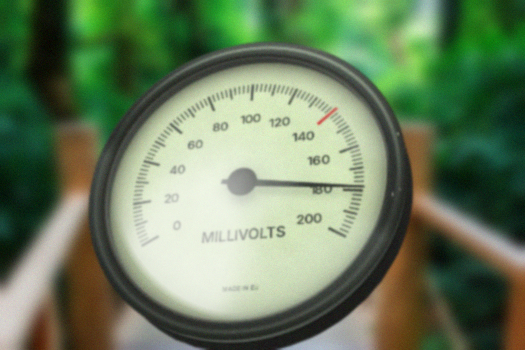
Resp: 180 mV
